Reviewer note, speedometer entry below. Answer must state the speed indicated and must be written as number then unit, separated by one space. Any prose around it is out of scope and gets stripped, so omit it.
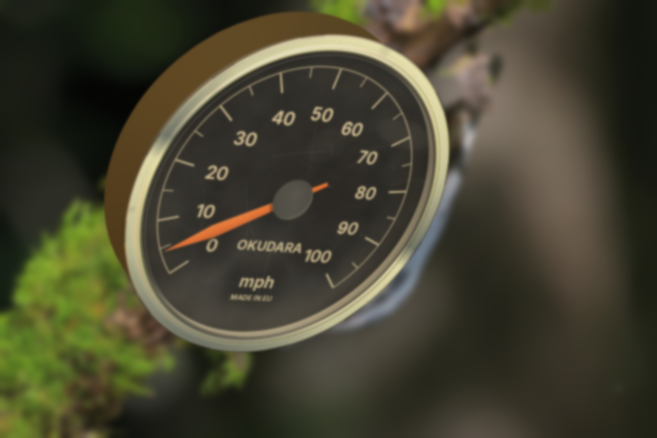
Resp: 5 mph
